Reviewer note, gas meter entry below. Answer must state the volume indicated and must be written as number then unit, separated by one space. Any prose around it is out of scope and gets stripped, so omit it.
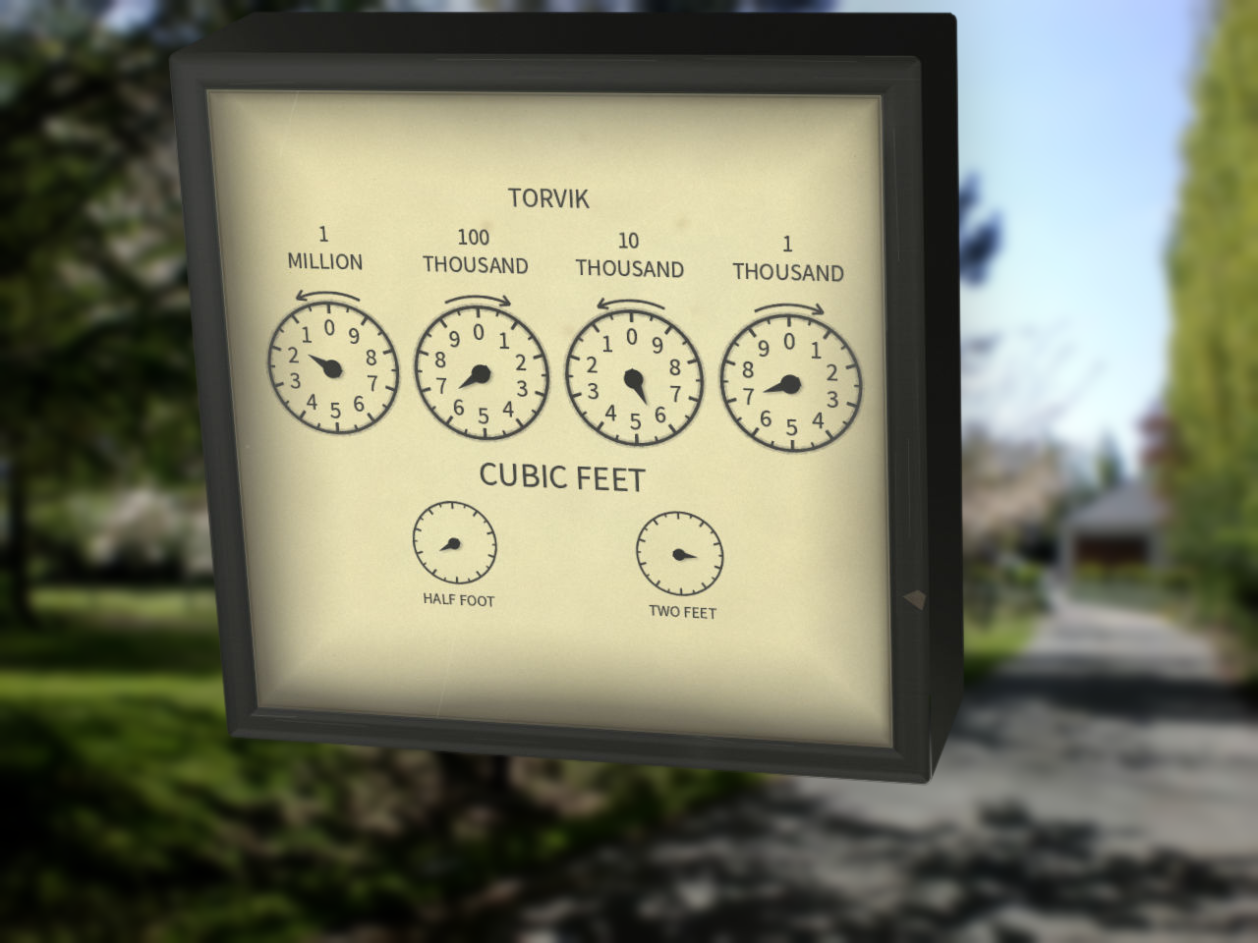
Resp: 165700 ft³
